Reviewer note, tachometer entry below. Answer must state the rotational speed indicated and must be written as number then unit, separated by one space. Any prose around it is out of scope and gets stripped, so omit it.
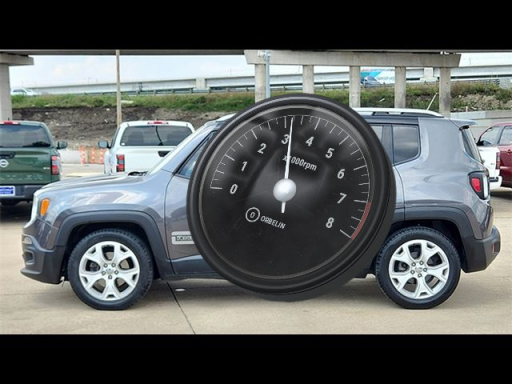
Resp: 3250 rpm
